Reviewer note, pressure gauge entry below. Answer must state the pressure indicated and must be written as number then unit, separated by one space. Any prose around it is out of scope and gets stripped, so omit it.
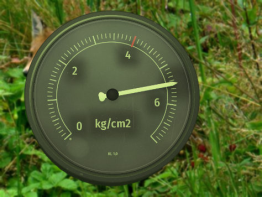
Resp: 5.5 kg/cm²
